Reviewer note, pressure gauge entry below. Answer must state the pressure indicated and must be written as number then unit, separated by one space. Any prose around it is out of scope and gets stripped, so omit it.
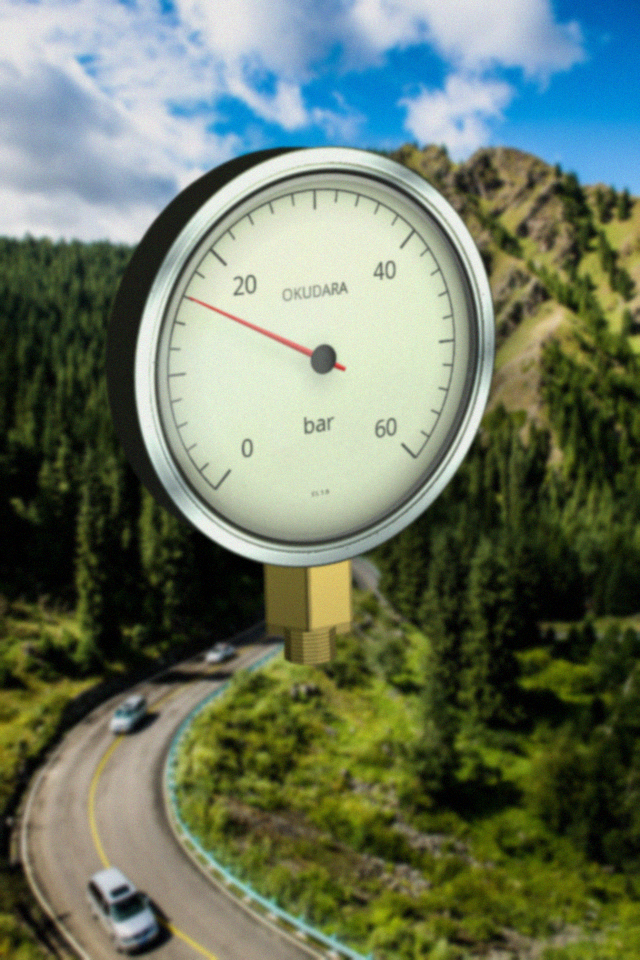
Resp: 16 bar
